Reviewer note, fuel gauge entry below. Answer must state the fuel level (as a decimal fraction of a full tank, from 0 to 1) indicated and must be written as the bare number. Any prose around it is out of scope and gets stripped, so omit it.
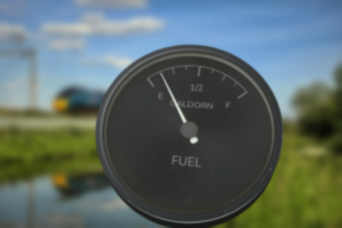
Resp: 0.125
